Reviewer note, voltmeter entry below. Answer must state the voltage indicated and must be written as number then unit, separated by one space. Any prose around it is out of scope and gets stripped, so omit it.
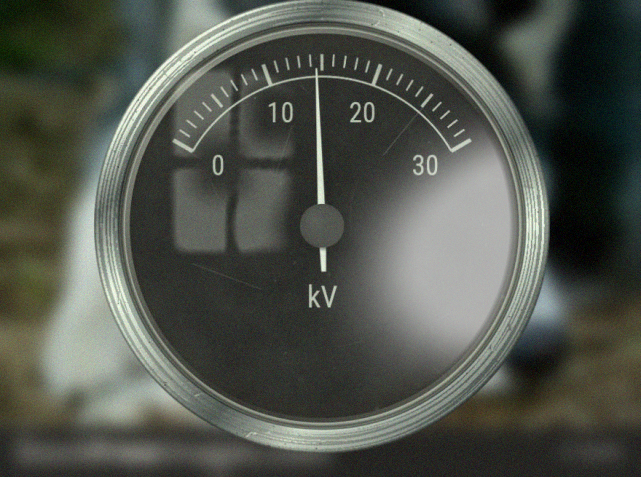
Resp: 14.5 kV
